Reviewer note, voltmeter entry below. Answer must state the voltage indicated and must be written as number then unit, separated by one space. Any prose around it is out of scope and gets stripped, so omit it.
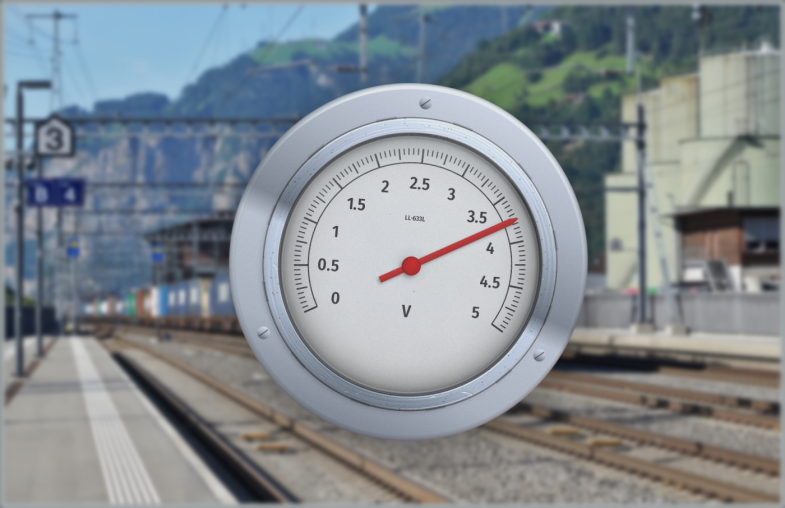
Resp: 3.75 V
